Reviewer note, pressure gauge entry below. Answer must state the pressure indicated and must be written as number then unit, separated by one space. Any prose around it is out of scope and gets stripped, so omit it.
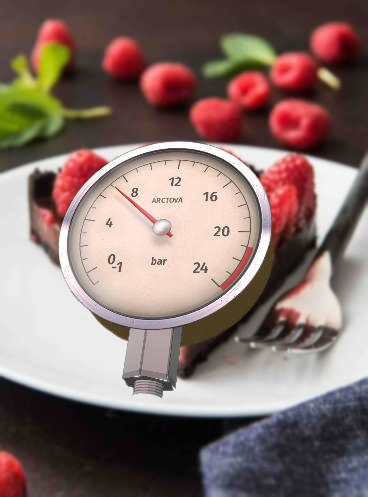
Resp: 7 bar
